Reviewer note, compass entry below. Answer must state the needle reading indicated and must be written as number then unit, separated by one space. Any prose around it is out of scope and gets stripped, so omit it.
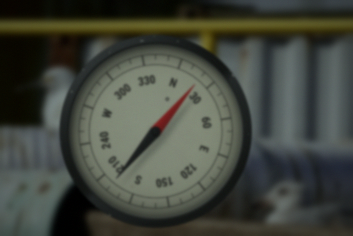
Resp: 20 °
